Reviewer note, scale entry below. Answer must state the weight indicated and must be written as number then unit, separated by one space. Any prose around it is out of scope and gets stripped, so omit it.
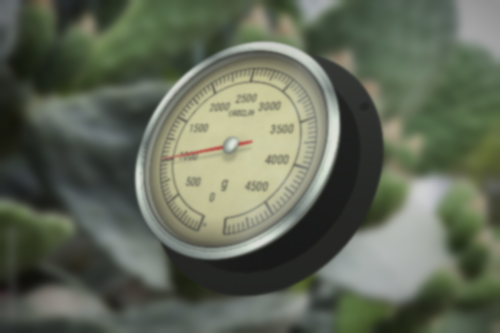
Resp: 1000 g
